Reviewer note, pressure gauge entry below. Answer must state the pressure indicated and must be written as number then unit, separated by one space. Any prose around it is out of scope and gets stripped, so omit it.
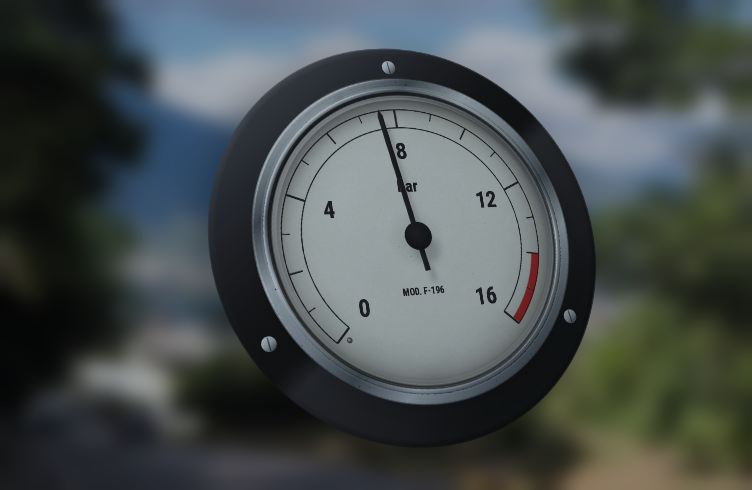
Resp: 7.5 bar
